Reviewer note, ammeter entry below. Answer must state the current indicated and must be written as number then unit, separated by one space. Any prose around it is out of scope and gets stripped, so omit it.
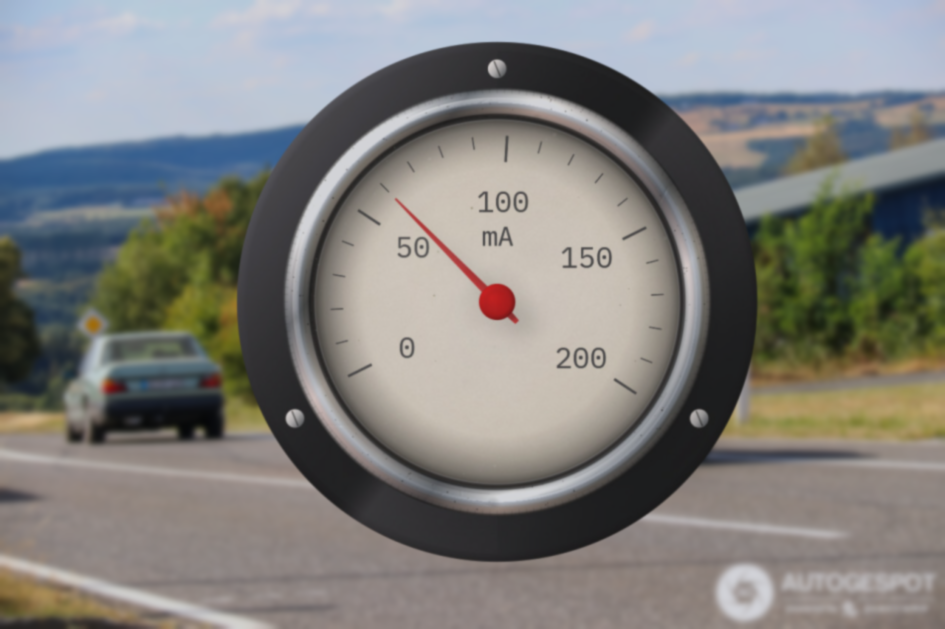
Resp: 60 mA
